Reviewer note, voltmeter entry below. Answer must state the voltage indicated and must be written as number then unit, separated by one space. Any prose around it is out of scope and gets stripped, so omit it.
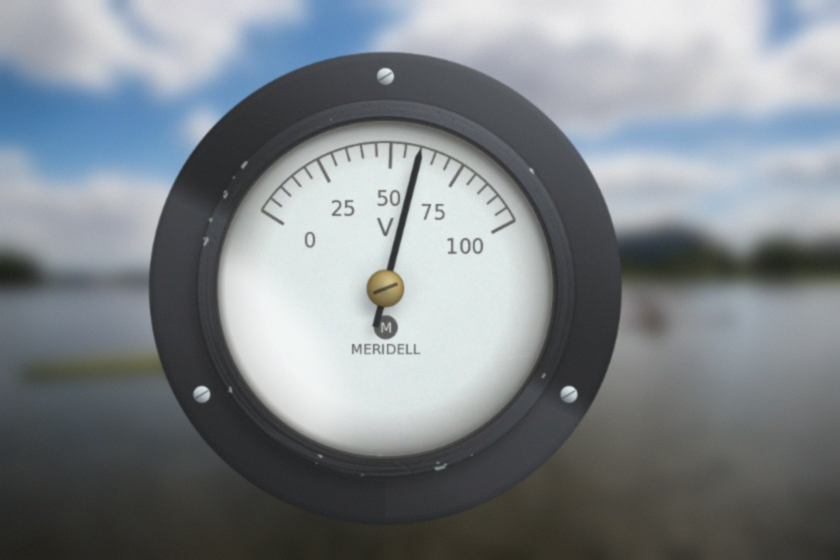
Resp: 60 V
